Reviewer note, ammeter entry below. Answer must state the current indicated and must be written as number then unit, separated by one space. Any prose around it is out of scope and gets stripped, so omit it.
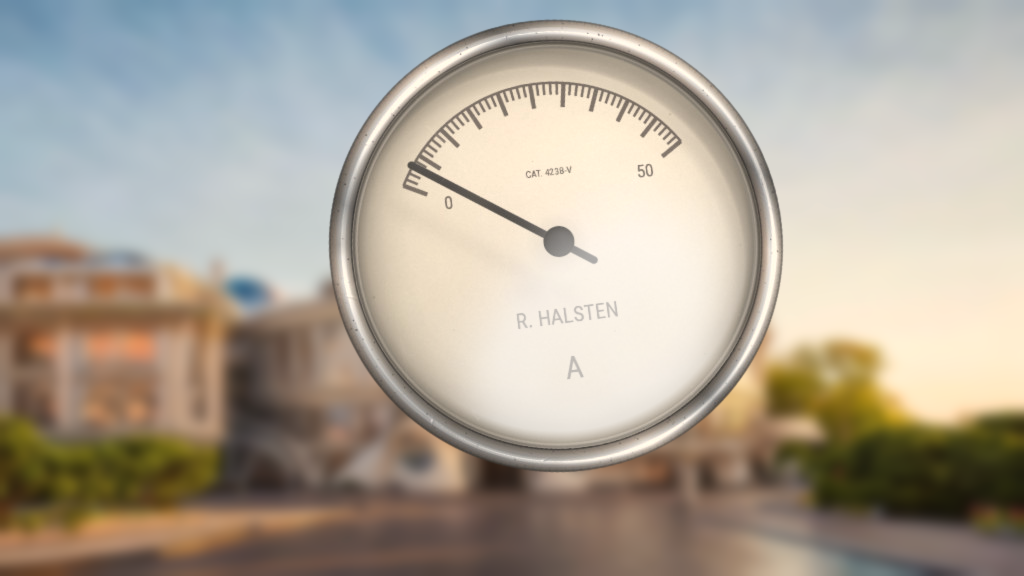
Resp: 3 A
